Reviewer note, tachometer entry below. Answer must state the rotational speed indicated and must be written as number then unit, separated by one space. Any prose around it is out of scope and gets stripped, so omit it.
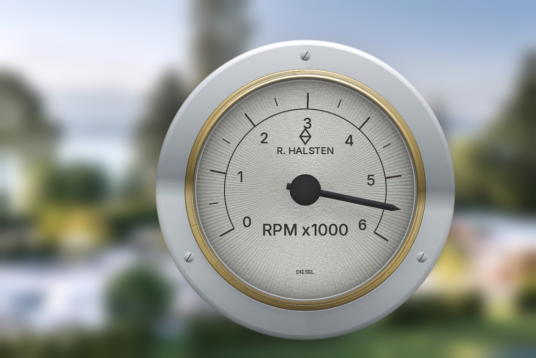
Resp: 5500 rpm
